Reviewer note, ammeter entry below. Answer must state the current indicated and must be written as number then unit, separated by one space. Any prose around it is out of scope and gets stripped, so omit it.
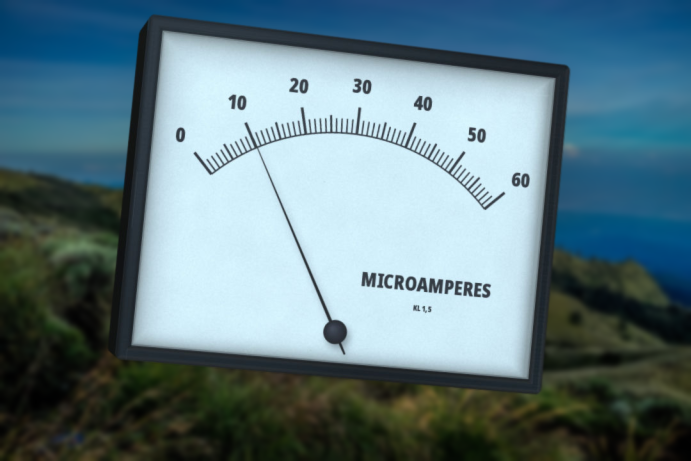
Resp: 10 µA
